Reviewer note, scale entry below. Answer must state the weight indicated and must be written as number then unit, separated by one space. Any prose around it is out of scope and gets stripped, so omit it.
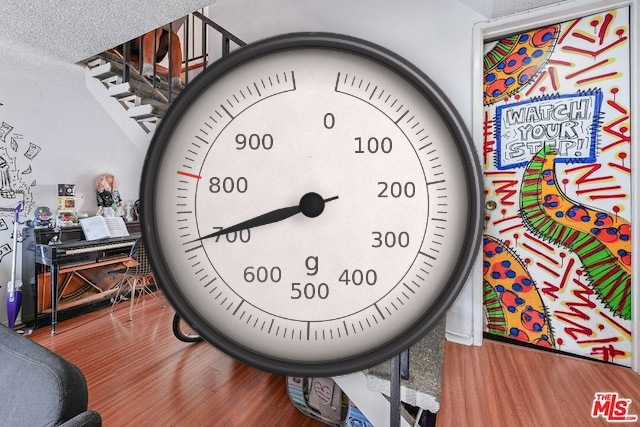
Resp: 710 g
